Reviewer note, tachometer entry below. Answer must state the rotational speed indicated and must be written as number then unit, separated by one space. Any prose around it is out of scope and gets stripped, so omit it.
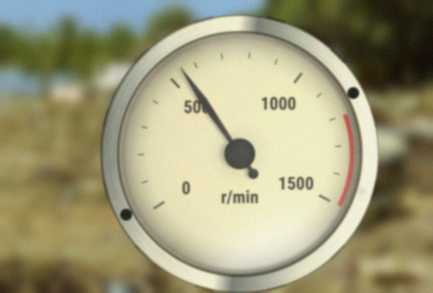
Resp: 550 rpm
